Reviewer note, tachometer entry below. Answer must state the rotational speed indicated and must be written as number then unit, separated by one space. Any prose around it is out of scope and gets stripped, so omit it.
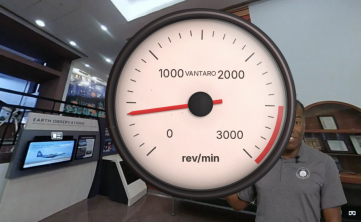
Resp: 400 rpm
